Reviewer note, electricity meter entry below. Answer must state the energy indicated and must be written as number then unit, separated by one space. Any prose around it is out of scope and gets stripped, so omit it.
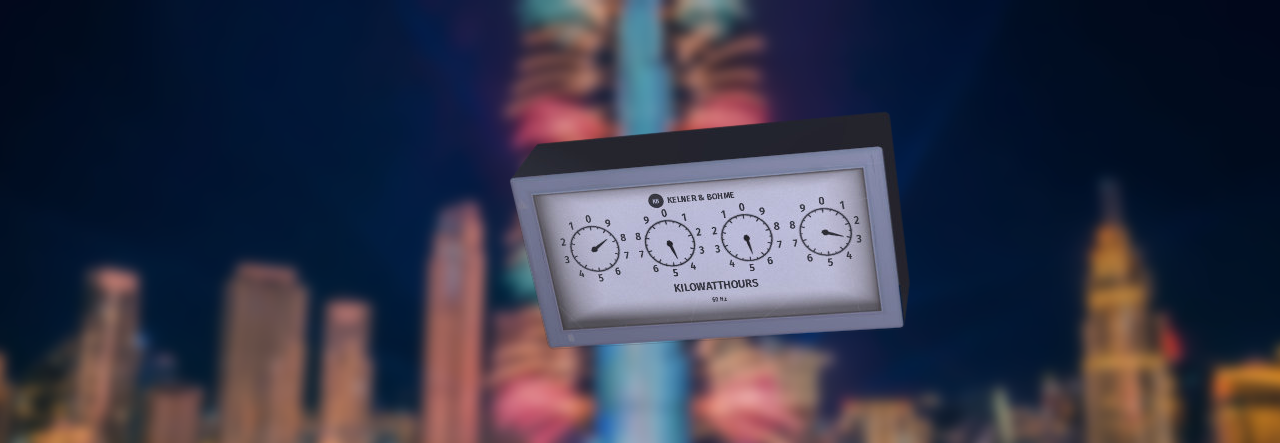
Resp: 8453 kWh
